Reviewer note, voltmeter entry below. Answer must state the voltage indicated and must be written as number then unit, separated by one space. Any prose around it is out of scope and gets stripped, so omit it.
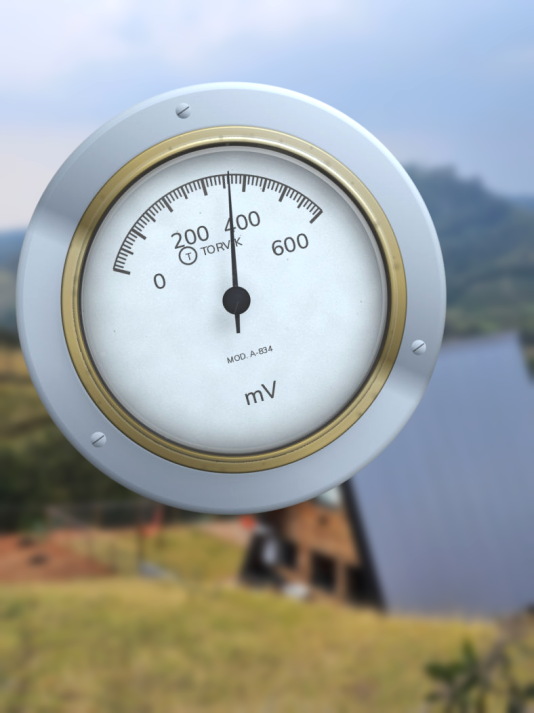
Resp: 360 mV
